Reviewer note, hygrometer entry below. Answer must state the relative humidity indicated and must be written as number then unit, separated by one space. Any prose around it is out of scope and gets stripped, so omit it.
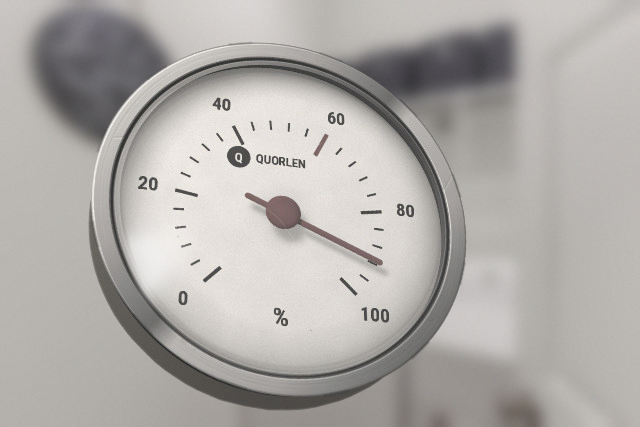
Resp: 92 %
